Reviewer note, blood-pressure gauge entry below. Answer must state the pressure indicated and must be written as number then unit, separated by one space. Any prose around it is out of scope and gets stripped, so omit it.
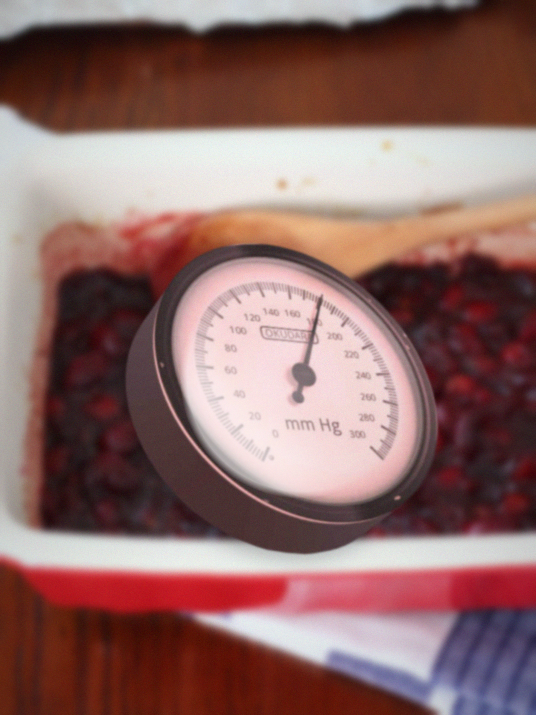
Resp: 180 mmHg
